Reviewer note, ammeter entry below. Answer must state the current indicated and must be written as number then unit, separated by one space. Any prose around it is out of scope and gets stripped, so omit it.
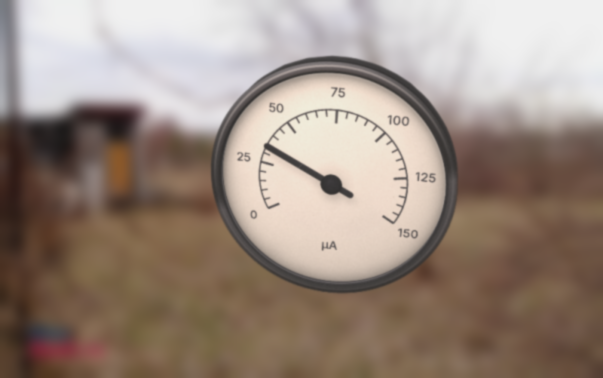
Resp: 35 µA
